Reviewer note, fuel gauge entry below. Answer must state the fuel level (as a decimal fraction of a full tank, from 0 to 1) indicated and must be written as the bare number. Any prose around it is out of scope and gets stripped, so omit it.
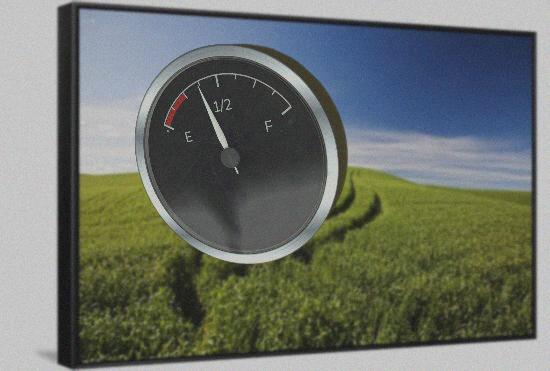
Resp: 0.375
